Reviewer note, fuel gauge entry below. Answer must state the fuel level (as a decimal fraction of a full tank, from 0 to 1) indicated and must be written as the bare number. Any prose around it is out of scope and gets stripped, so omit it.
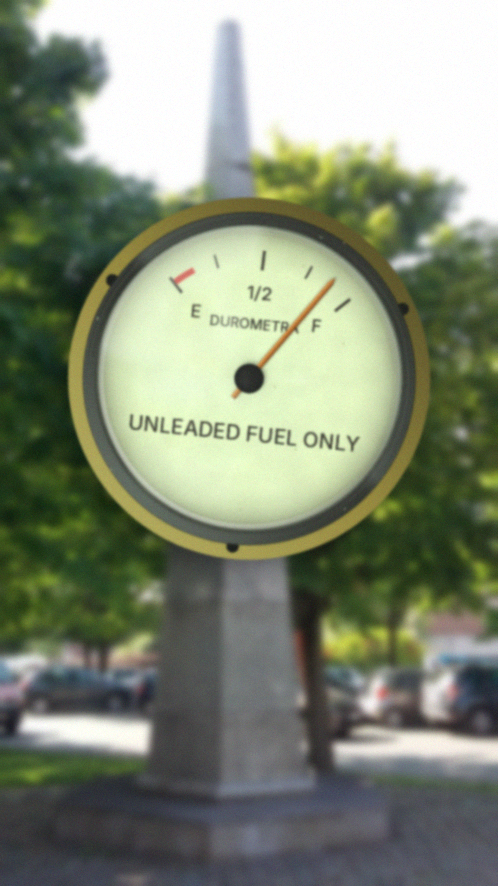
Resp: 0.875
